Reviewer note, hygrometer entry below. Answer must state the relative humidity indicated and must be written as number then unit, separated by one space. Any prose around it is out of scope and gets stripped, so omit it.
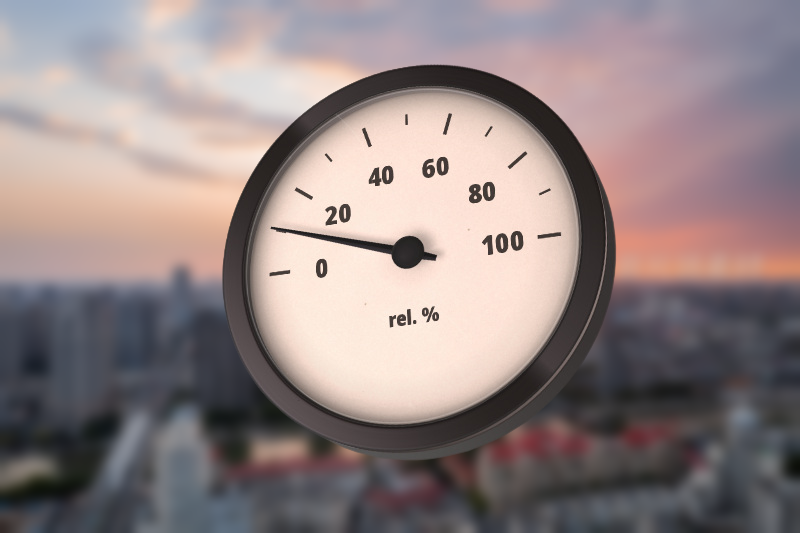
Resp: 10 %
